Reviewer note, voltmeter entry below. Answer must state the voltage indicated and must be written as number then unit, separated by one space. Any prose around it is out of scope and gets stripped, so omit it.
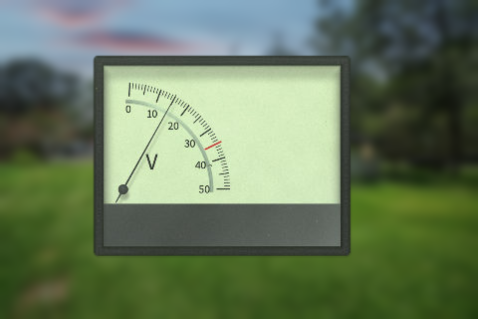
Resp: 15 V
